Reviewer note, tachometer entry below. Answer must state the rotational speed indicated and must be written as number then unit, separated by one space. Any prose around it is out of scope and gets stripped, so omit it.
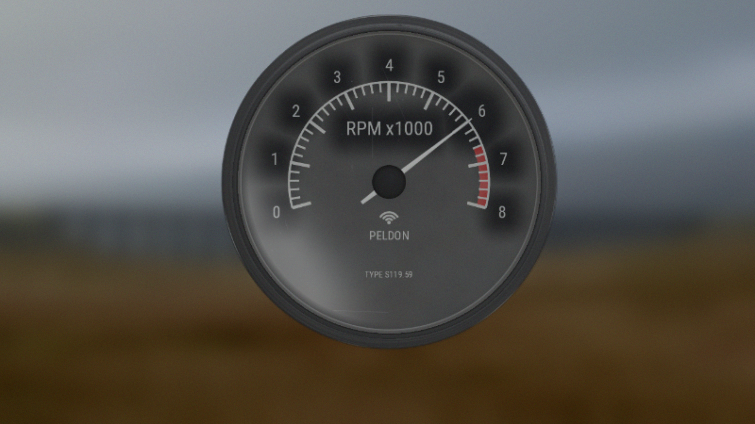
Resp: 6000 rpm
